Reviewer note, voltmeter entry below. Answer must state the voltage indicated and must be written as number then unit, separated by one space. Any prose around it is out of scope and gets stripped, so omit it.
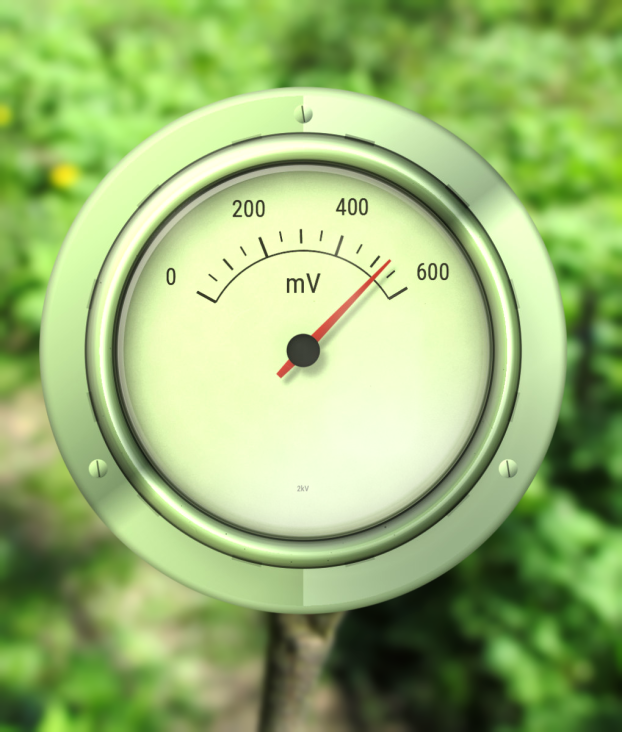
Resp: 525 mV
